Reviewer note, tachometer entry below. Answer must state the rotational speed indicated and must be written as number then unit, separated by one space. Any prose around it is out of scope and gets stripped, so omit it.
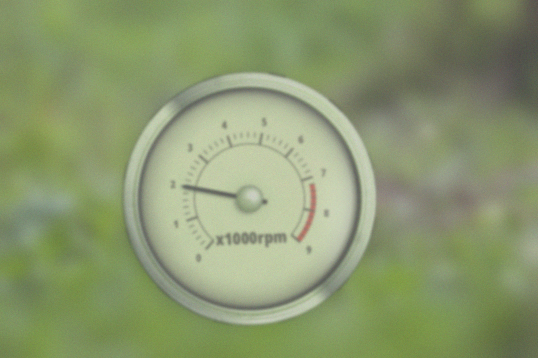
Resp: 2000 rpm
